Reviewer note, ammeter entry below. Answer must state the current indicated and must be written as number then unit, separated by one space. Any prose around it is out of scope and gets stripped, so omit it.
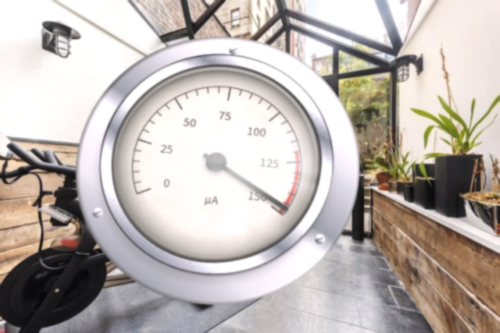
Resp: 147.5 µA
